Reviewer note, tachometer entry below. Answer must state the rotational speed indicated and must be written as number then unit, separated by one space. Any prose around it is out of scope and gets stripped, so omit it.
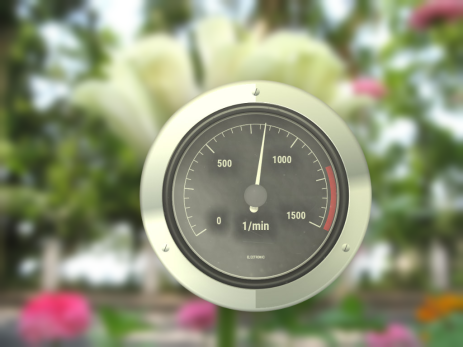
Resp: 825 rpm
